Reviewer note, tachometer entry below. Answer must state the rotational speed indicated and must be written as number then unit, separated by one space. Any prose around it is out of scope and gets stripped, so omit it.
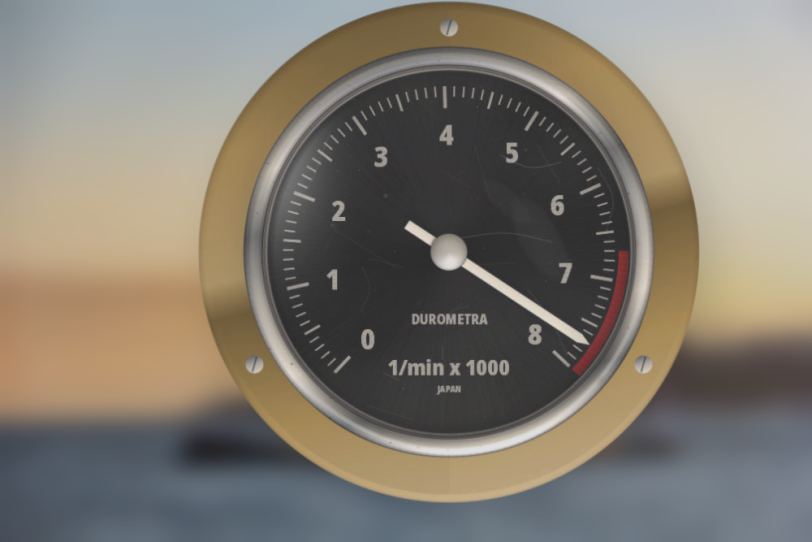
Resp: 7700 rpm
